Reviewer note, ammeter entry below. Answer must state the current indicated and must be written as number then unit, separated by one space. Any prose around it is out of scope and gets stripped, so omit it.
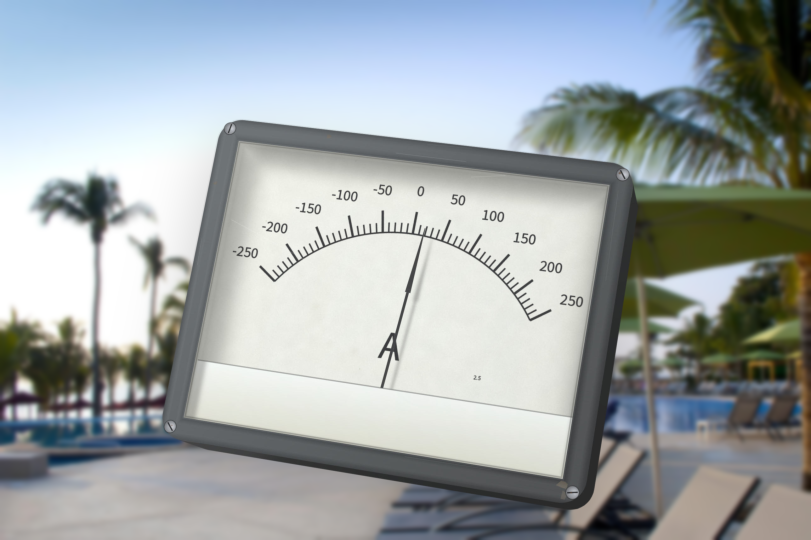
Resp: 20 A
